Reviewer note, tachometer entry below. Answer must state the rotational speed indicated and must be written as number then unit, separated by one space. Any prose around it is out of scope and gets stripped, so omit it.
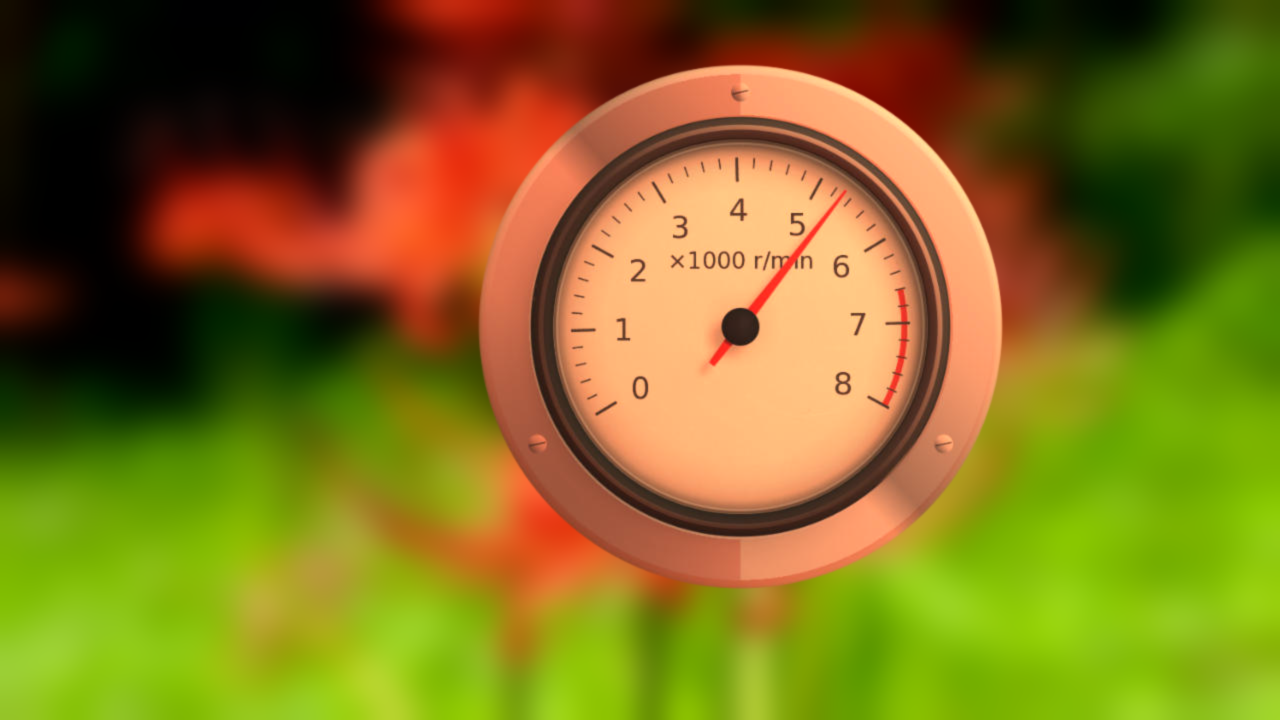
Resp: 5300 rpm
